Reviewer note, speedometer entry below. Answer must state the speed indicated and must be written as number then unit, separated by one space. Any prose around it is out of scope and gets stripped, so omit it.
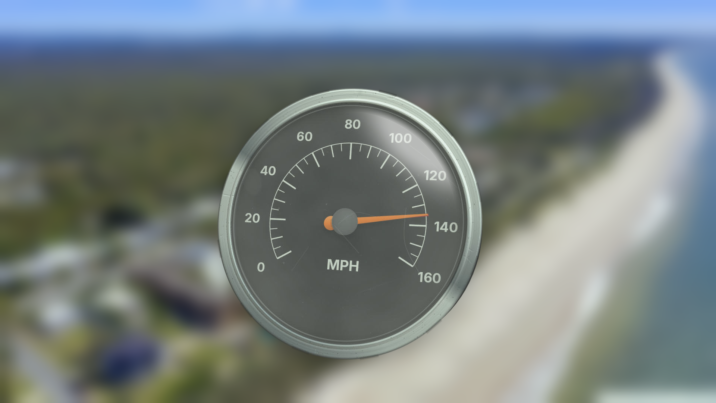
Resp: 135 mph
